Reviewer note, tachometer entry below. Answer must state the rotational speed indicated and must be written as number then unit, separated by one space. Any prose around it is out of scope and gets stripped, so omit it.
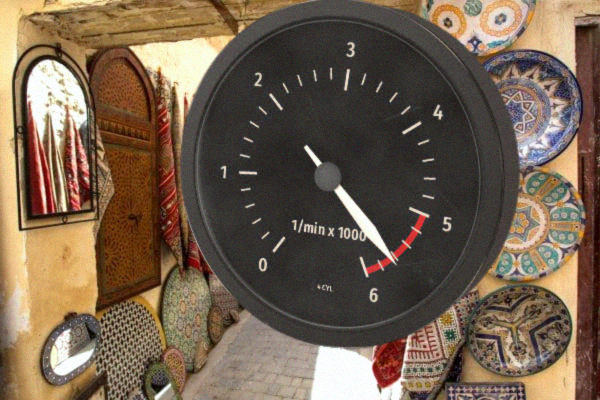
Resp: 5600 rpm
